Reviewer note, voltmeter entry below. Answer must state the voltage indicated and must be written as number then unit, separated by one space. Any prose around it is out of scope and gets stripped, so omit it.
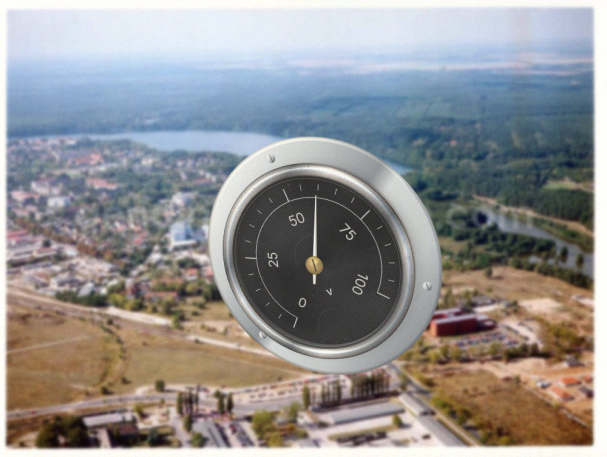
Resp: 60 V
